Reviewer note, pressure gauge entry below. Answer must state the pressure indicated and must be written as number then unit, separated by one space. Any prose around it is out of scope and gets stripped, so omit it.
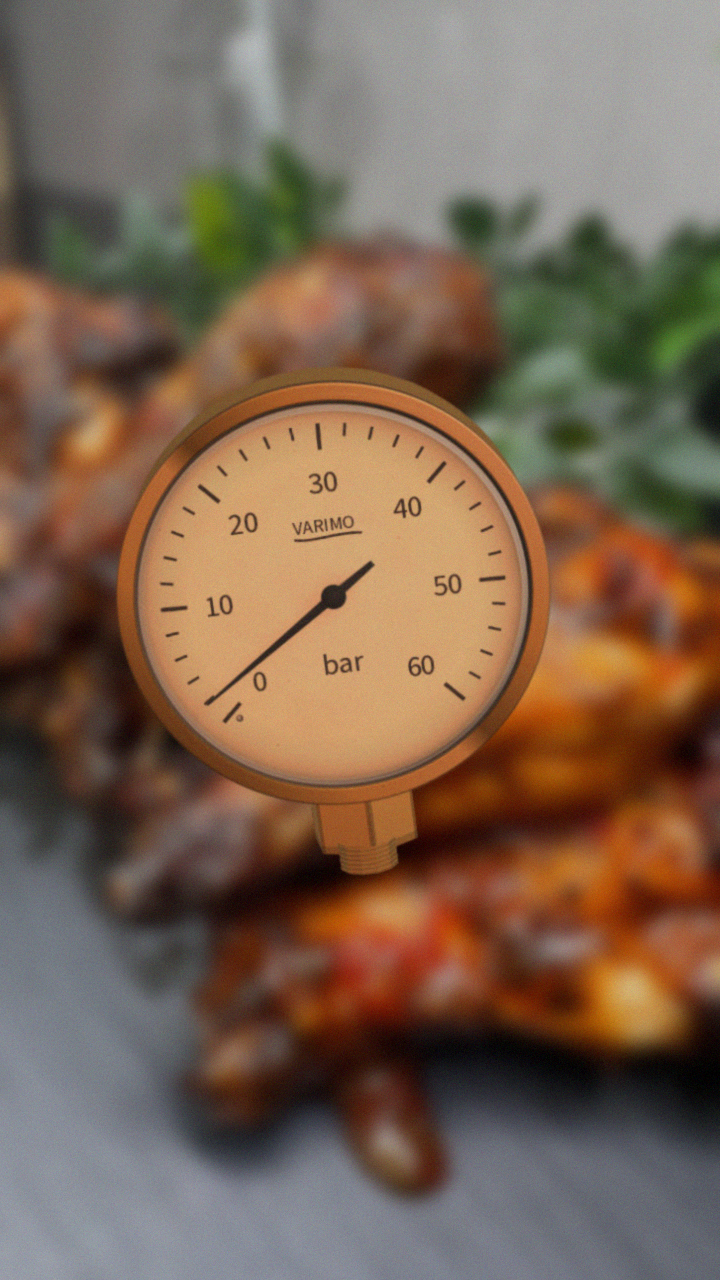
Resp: 2 bar
